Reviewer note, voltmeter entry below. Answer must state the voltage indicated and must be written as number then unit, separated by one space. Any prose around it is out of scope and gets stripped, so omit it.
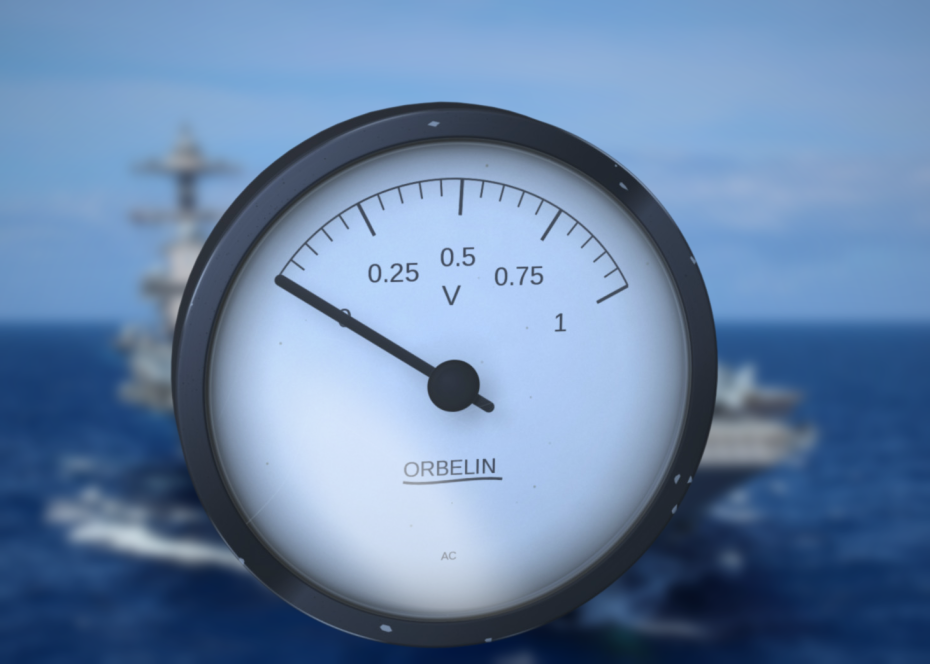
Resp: 0 V
